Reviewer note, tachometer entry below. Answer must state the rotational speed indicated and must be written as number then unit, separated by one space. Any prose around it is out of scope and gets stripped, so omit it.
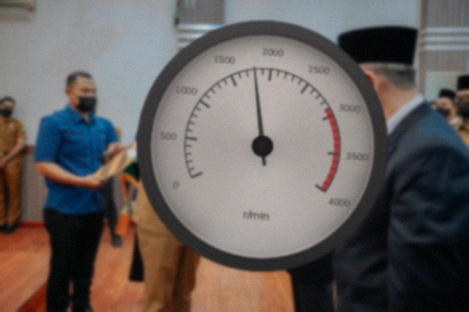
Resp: 1800 rpm
